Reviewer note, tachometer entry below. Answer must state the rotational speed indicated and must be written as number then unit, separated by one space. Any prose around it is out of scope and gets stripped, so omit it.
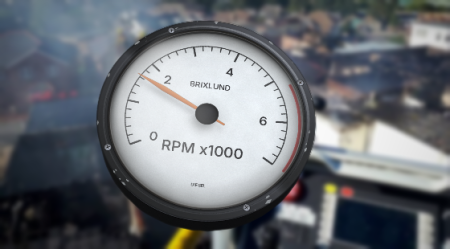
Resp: 1600 rpm
